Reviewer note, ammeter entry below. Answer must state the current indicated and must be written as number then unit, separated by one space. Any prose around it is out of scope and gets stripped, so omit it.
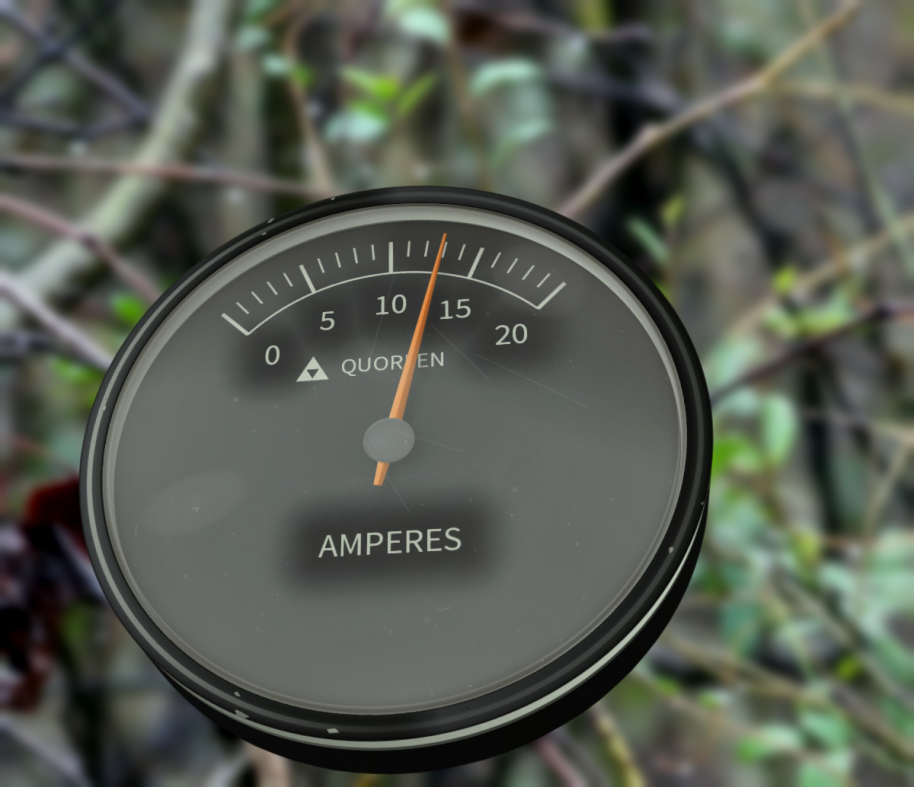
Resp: 13 A
